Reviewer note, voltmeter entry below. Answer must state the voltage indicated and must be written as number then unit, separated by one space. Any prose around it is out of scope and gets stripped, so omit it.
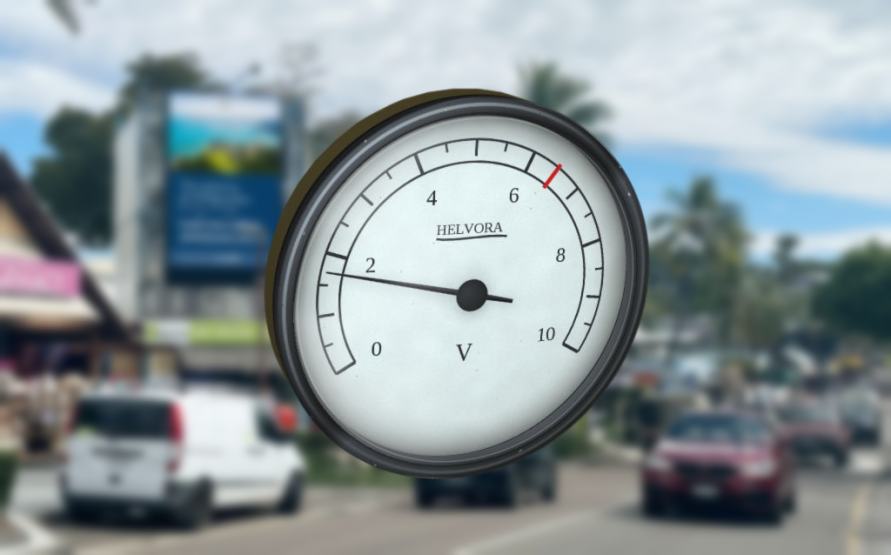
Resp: 1.75 V
